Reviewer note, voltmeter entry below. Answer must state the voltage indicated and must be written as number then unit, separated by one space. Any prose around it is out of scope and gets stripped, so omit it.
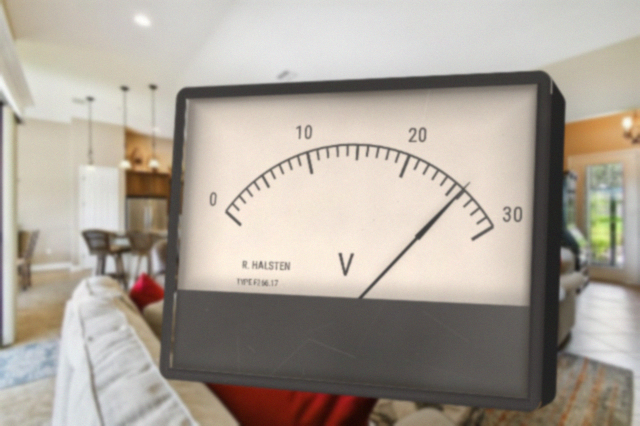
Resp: 26 V
